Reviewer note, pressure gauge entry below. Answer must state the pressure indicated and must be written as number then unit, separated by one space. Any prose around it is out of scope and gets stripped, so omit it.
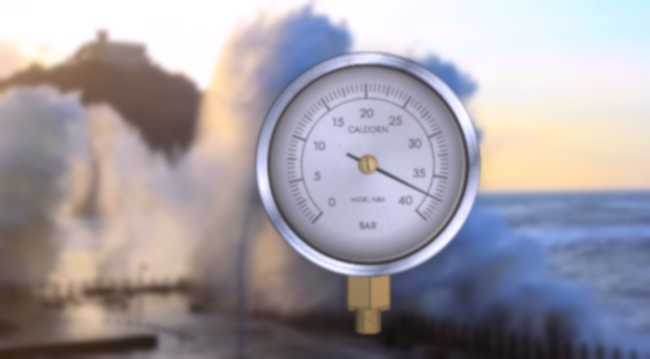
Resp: 37.5 bar
